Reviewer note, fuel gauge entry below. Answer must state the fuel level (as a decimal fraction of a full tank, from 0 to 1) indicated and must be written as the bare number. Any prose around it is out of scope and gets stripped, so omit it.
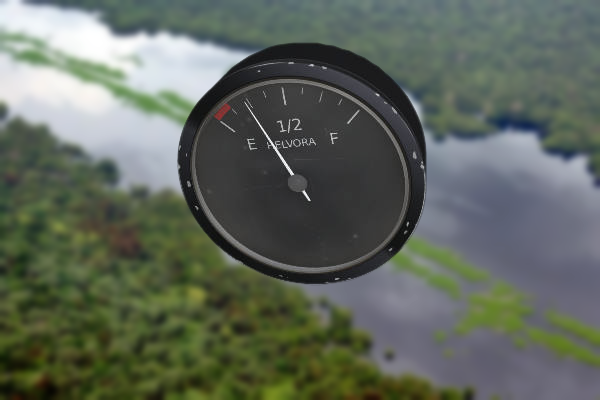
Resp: 0.25
